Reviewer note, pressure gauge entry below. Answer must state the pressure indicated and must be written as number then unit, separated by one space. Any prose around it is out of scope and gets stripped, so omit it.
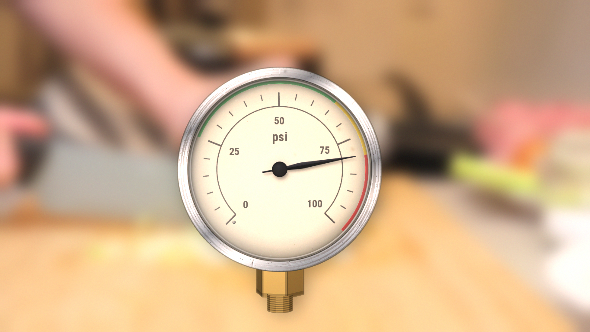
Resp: 80 psi
